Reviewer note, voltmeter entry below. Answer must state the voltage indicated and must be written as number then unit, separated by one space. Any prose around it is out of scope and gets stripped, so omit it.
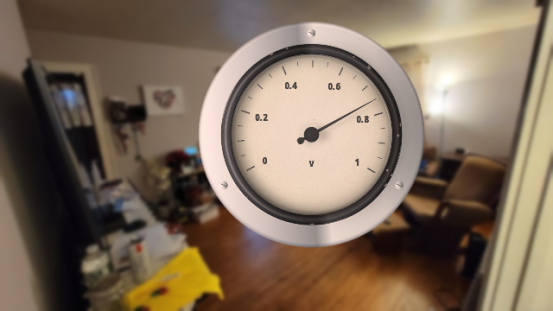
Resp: 0.75 V
